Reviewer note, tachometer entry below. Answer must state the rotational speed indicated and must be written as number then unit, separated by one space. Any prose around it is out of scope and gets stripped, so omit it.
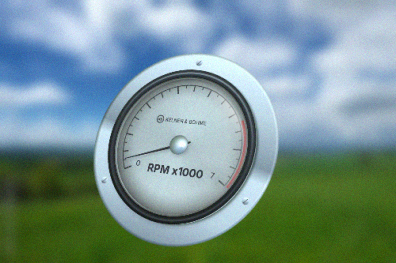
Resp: 250 rpm
